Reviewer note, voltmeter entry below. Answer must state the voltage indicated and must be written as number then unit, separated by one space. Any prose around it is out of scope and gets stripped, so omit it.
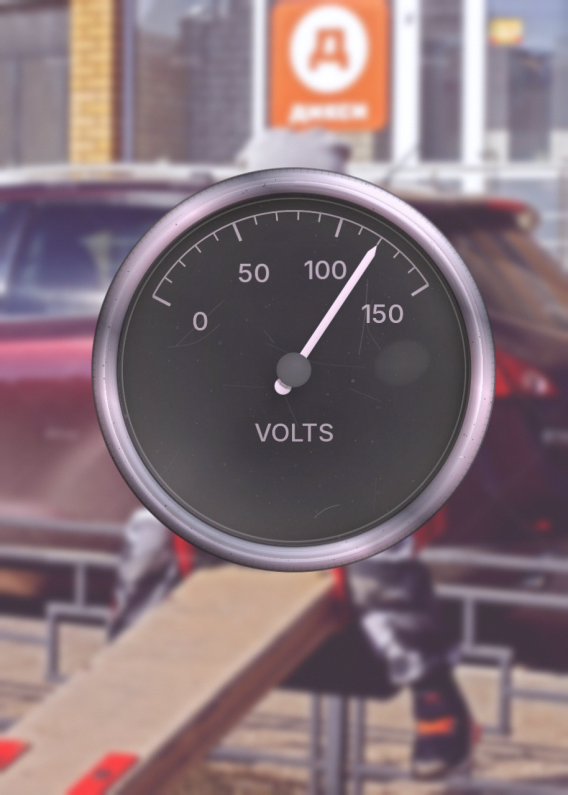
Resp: 120 V
